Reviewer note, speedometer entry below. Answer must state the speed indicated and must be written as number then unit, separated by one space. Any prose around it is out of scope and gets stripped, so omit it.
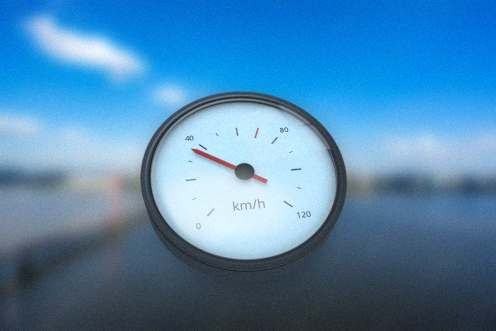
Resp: 35 km/h
